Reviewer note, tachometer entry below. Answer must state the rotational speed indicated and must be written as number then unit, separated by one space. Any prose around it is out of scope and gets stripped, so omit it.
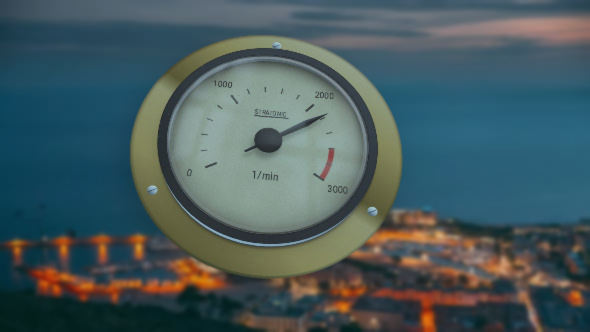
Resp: 2200 rpm
